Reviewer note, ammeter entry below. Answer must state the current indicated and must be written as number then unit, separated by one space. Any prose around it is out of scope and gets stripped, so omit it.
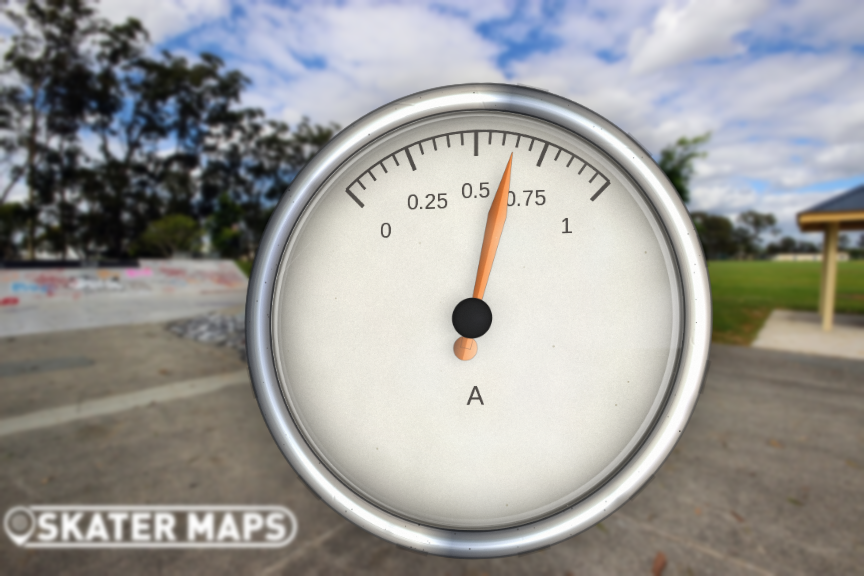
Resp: 0.65 A
